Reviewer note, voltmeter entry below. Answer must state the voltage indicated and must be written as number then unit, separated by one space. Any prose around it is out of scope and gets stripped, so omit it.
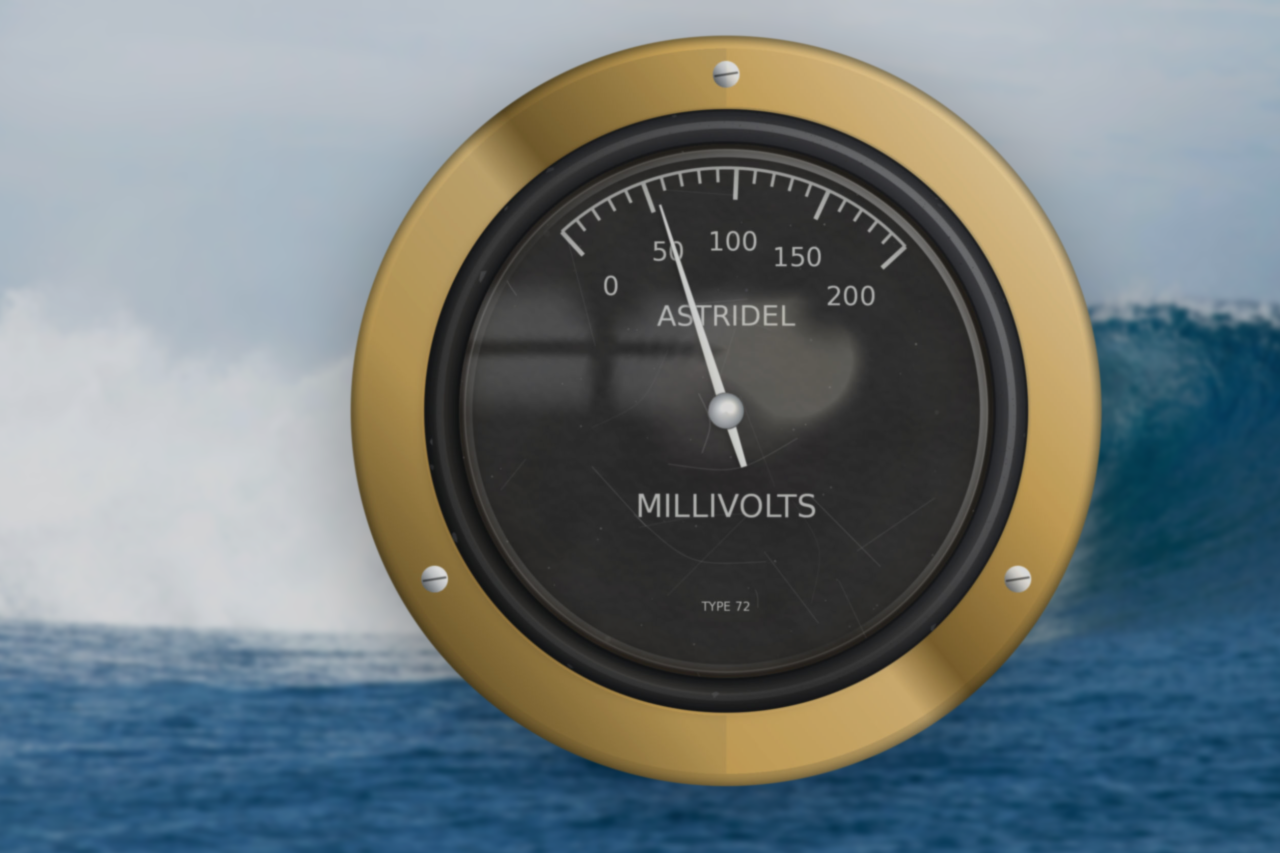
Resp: 55 mV
